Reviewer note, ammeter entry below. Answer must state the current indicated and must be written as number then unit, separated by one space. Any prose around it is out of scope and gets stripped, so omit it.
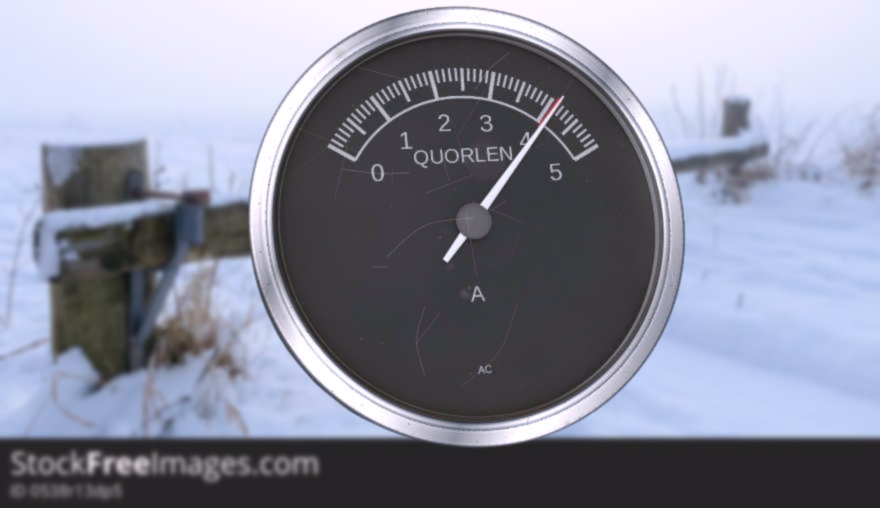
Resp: 4.1 A
